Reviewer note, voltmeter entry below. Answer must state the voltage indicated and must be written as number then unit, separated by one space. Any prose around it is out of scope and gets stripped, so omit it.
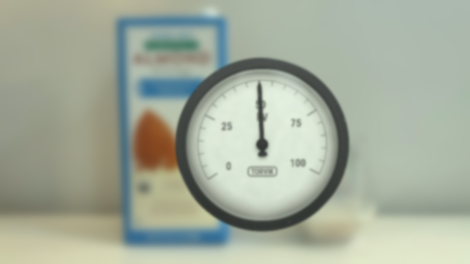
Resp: 50 kV
